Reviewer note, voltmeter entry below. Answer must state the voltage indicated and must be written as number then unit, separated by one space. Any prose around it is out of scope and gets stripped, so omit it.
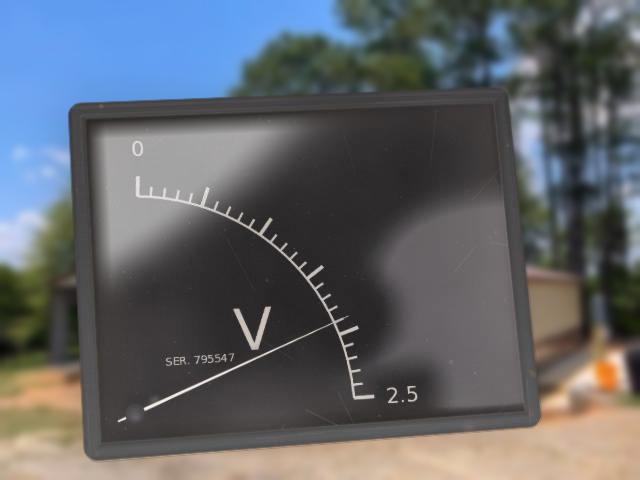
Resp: 1.9 V
